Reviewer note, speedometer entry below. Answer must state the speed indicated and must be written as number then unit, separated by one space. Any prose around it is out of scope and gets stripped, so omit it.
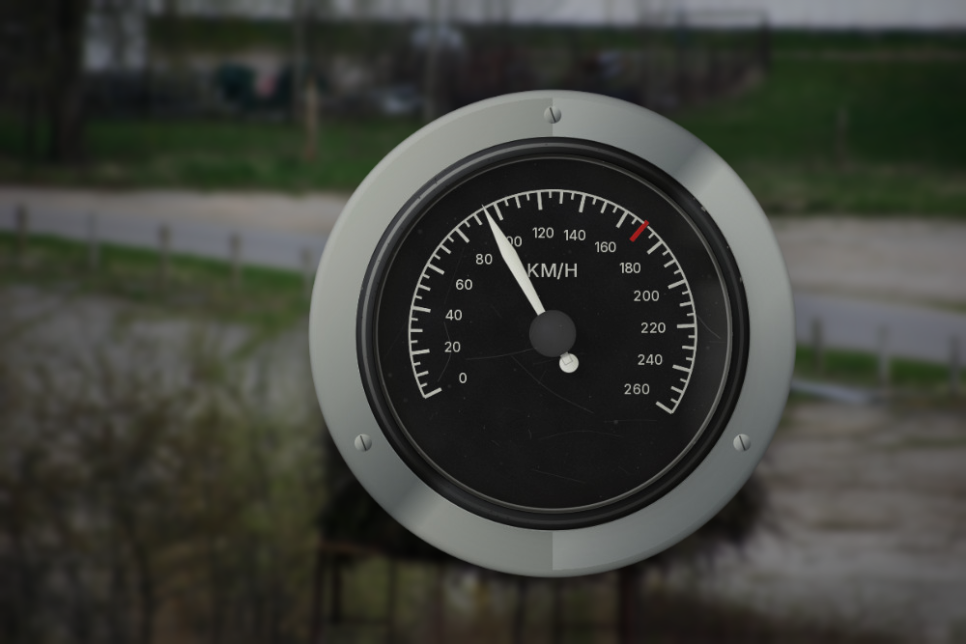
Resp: 95 km/h
